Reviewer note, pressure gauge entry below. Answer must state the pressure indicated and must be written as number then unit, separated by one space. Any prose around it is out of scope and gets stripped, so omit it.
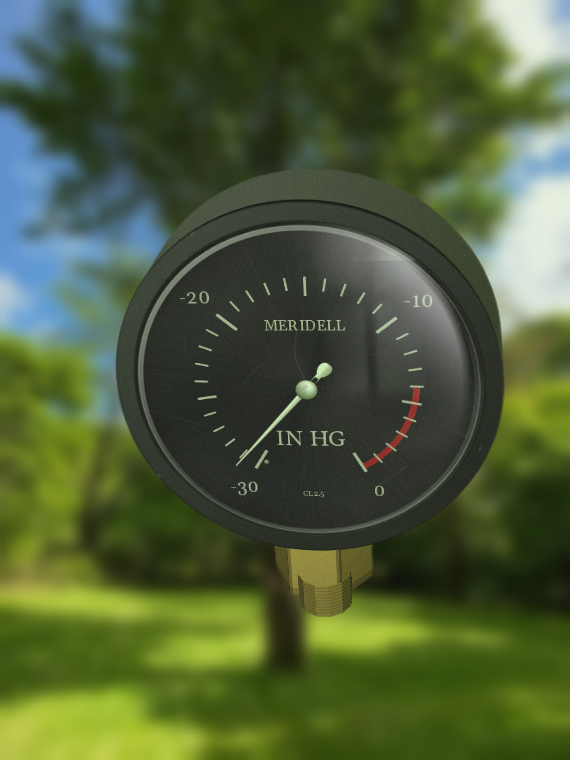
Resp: -29 inHg
